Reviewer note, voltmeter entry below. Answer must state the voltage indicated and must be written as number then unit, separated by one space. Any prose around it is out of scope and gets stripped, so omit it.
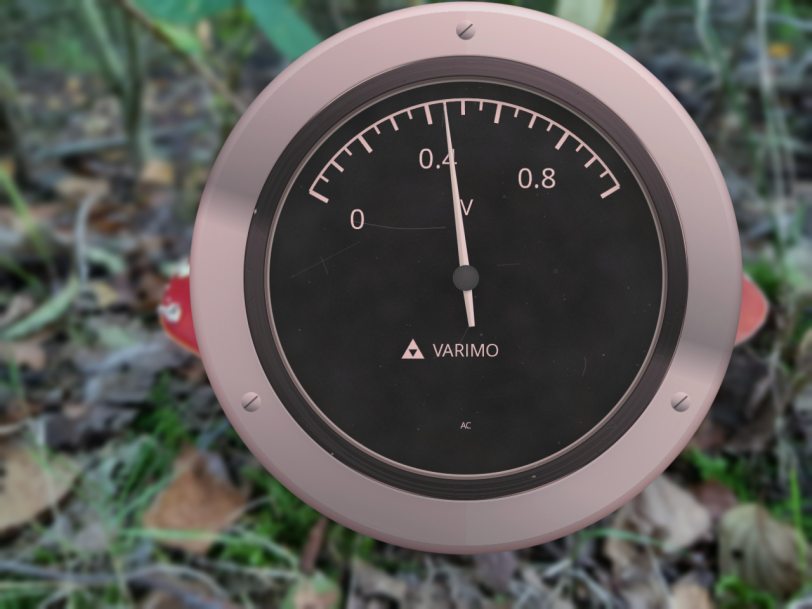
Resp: 0.45 V
